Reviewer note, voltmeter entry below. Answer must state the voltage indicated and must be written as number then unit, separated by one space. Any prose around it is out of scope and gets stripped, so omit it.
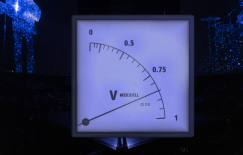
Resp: 0.85 V
